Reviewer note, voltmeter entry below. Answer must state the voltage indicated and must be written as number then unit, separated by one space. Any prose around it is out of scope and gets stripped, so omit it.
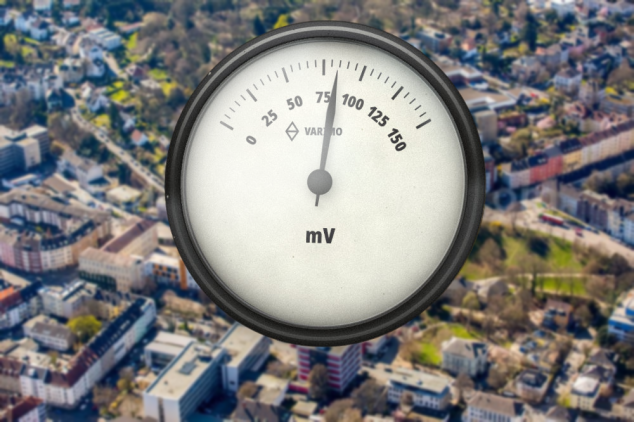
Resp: 85 mV
